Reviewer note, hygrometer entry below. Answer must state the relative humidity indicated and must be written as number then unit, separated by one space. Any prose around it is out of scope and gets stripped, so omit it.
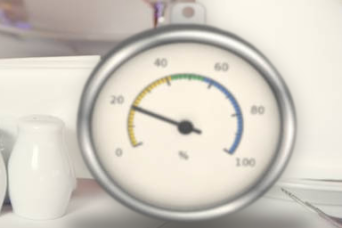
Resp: 20 %
